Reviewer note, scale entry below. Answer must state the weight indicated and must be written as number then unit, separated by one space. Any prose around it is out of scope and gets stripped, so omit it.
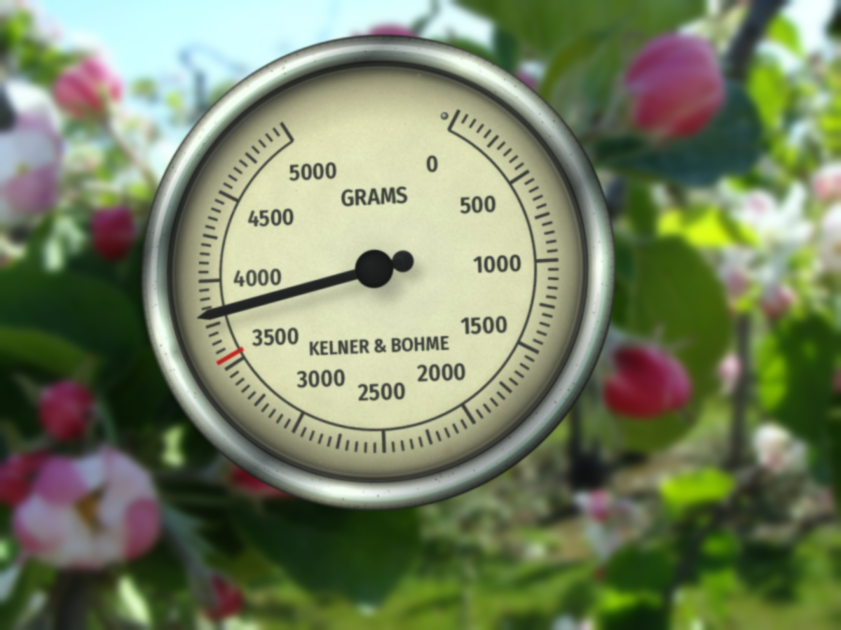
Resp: 3800 g
